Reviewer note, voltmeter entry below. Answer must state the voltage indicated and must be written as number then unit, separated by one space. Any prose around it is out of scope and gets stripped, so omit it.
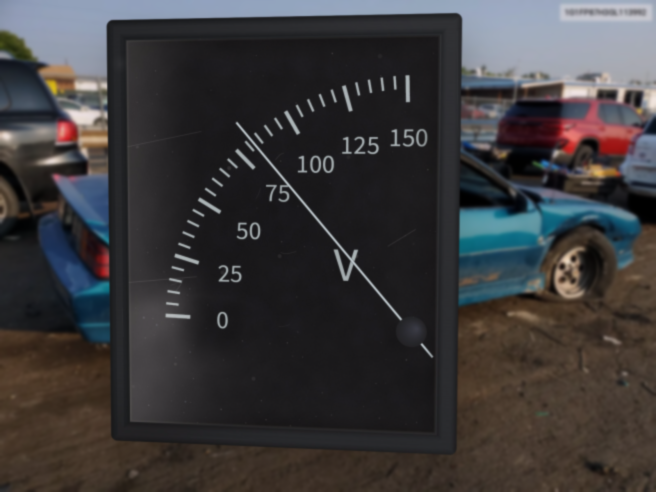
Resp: 82.5 V
